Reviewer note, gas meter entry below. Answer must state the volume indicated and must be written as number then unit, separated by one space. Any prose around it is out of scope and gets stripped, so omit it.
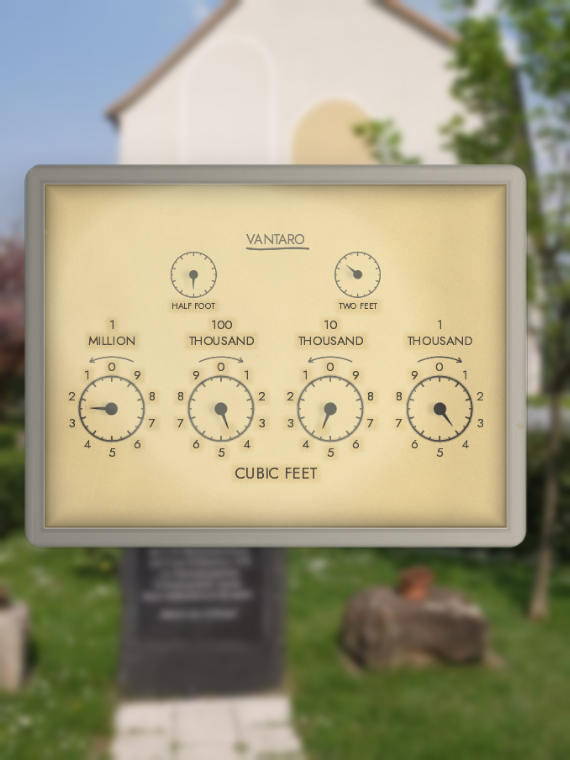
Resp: 244400 ft³
